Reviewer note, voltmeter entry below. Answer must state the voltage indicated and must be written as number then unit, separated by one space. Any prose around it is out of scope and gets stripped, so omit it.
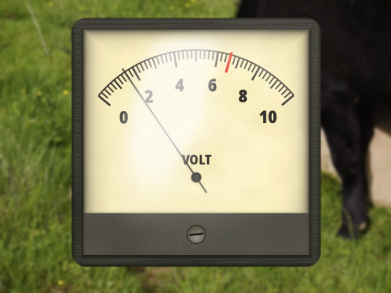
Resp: 1.6 V
